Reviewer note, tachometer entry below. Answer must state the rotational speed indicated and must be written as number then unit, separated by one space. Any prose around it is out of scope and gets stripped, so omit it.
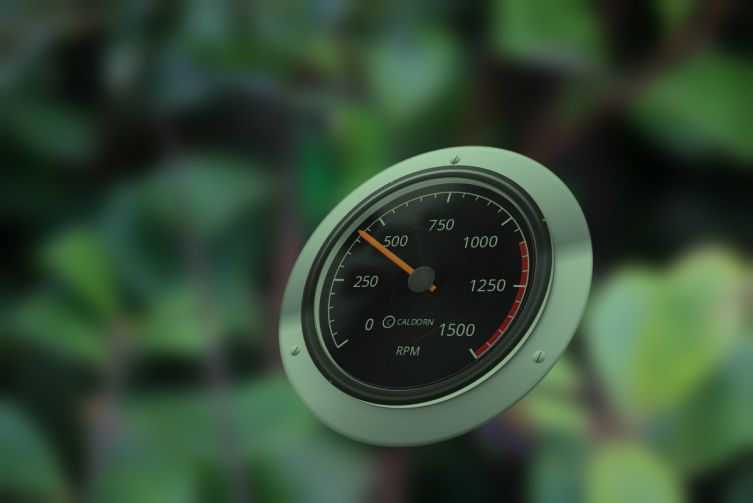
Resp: 425 rpm
